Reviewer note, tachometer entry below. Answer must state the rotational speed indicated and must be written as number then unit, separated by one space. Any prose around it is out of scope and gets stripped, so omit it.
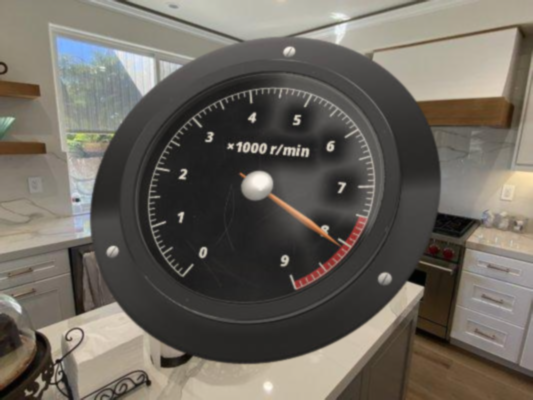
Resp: 8100 rpm
